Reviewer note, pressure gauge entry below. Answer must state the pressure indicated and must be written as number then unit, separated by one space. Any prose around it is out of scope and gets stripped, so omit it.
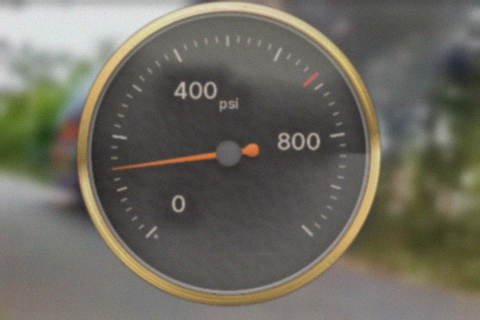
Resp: 140 psi
